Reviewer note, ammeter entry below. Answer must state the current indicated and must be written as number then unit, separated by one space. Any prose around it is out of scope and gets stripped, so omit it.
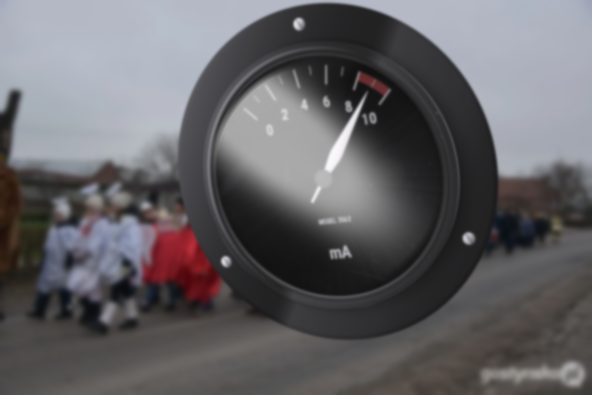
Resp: 9 mA
